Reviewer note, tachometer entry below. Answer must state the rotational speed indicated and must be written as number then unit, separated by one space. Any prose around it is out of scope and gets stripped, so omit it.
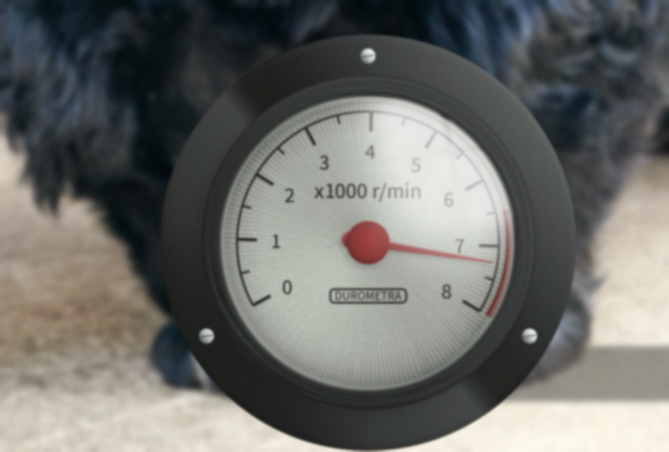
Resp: 7250 rpm
